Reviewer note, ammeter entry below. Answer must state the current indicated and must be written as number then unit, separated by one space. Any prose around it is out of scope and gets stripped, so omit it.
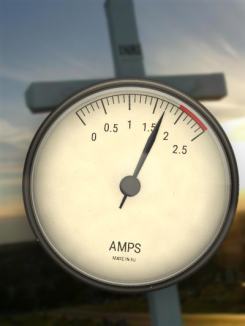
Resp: 1.7 A
